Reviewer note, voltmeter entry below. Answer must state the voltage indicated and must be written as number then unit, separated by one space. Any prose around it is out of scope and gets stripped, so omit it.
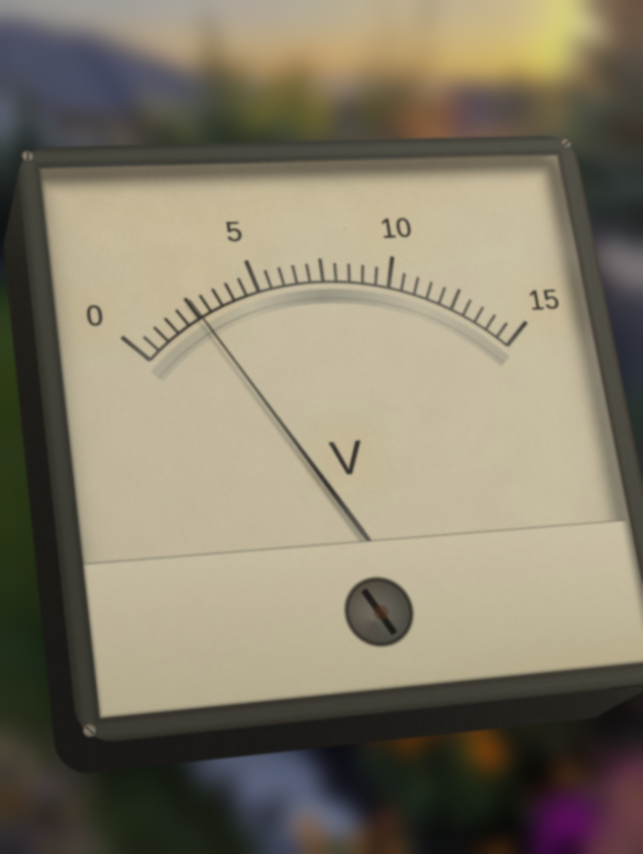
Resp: 2.5 V
